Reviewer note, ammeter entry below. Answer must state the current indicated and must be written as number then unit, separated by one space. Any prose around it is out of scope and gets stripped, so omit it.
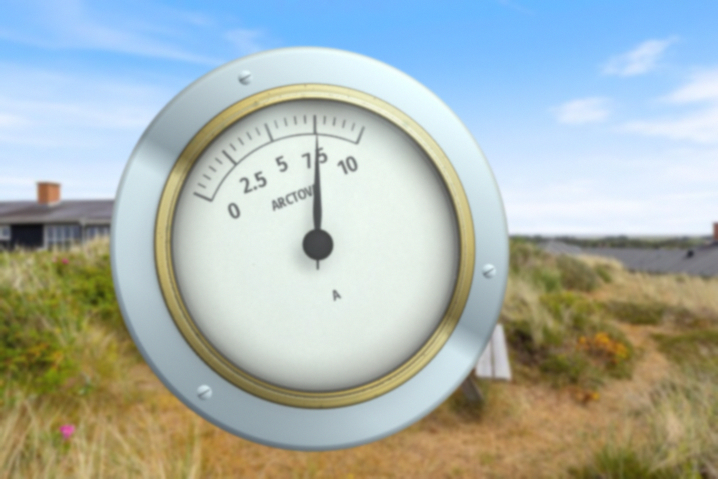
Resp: 7.5 A
